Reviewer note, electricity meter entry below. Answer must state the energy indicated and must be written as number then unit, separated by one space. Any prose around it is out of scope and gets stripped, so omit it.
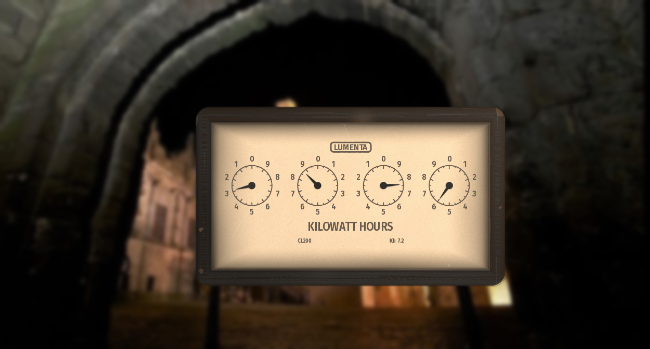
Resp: 2876 kWh
